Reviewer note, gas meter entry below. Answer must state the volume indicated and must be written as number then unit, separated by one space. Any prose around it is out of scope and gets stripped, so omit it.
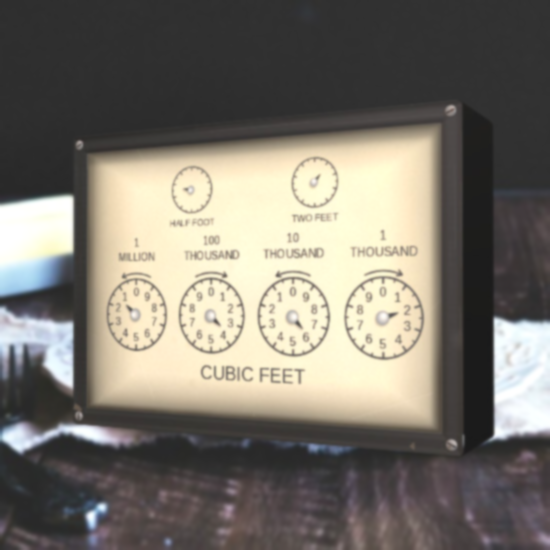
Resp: 136200 ft³
